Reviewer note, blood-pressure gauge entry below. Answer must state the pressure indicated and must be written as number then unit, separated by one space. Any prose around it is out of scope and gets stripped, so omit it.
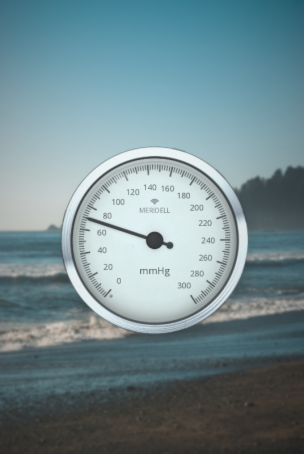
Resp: 70 mmHg
